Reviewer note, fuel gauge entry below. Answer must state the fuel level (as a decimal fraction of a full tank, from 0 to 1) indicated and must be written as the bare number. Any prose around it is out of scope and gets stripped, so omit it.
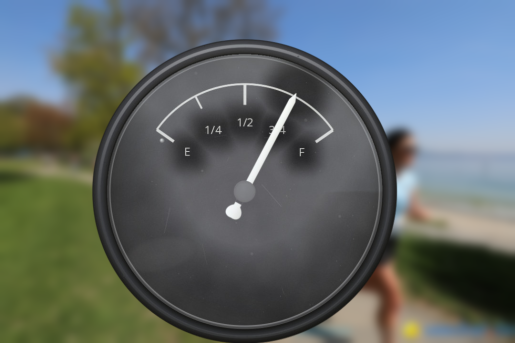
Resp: 0.75
